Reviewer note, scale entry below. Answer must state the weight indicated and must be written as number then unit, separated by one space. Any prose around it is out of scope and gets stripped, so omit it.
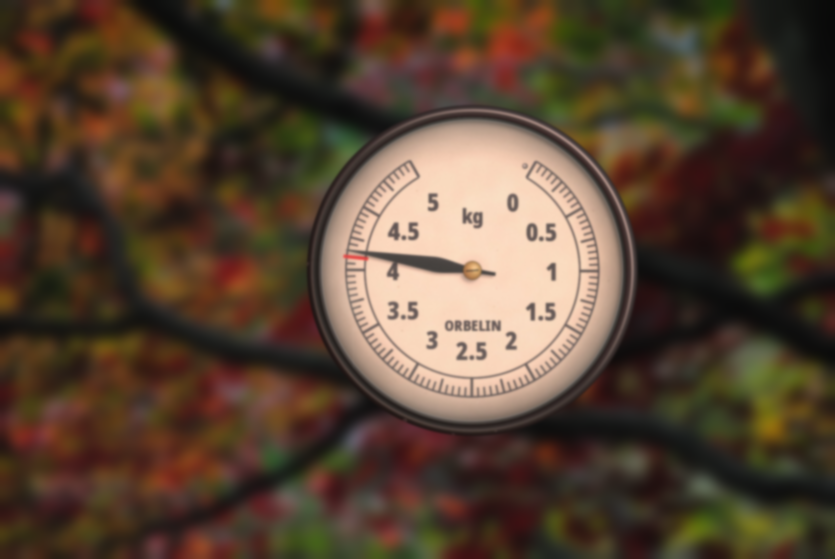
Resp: 4.15 kg
